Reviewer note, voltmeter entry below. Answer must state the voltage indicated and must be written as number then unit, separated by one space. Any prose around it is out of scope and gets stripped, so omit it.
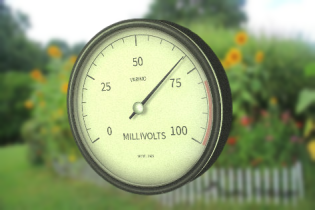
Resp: 70 mV
